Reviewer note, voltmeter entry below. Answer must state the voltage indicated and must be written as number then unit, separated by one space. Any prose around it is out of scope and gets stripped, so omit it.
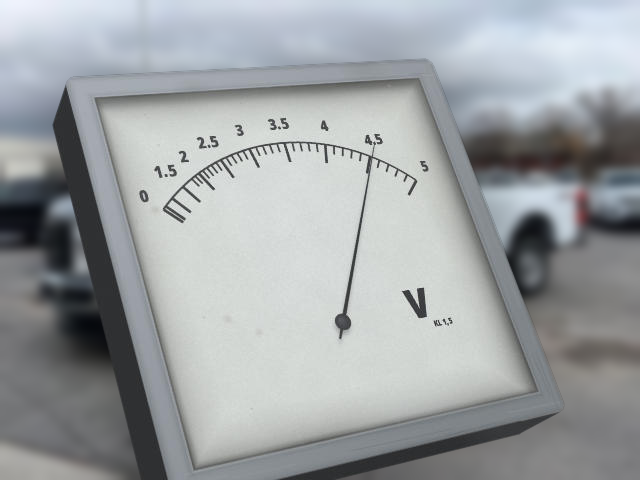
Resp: 4.5 V
